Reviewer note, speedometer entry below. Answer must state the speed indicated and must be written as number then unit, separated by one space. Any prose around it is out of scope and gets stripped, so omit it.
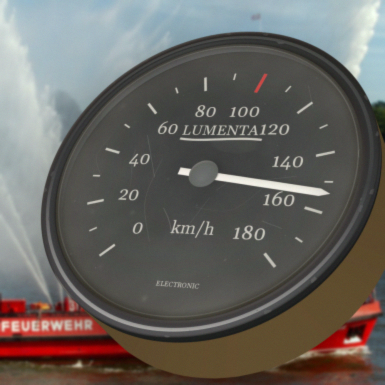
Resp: 155 km/h
